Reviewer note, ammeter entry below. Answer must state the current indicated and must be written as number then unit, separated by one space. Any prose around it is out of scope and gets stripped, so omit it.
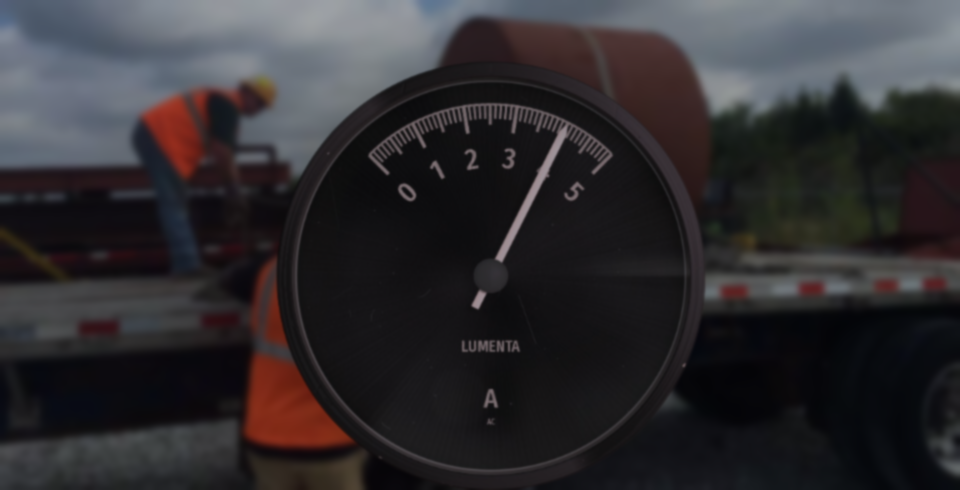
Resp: 4 A
